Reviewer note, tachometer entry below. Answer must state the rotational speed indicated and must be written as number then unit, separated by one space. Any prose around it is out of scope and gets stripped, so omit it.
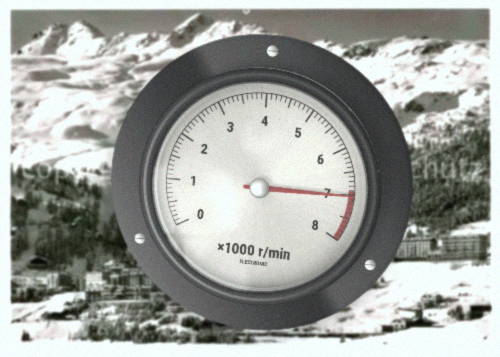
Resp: 7000 rpm
